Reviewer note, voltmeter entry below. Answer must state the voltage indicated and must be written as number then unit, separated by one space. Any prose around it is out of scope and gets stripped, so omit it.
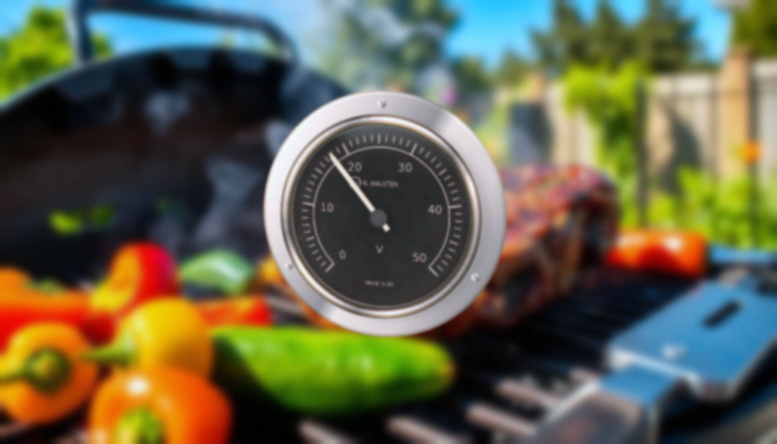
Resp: 18 V
